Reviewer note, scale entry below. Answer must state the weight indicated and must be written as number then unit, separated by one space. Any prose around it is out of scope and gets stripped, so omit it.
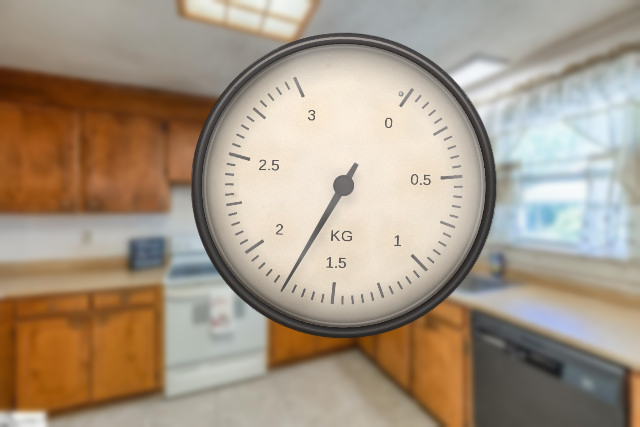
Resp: 1.75 kg
